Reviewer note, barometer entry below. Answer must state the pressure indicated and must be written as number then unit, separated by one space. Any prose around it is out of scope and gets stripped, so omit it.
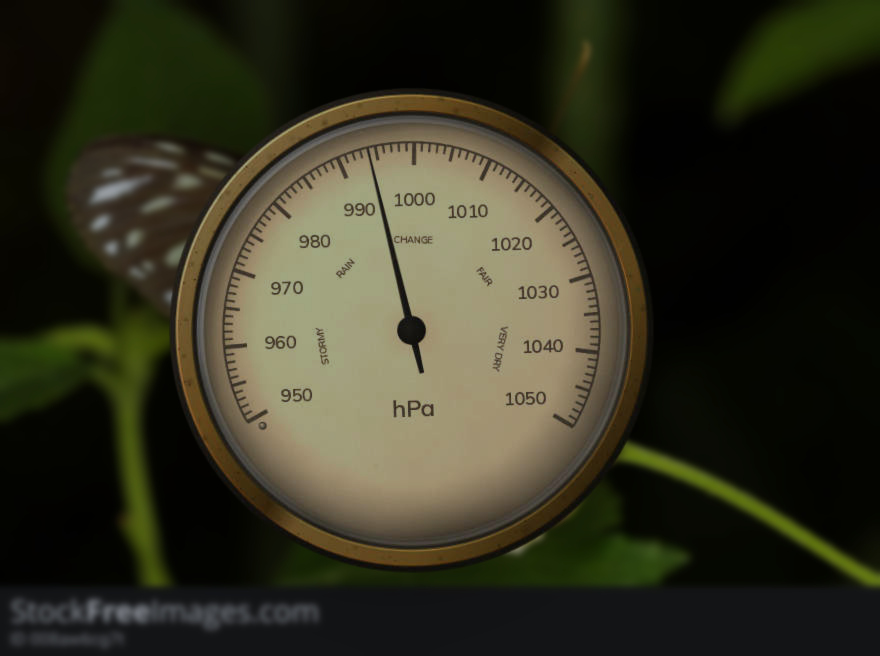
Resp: 994 hPa
